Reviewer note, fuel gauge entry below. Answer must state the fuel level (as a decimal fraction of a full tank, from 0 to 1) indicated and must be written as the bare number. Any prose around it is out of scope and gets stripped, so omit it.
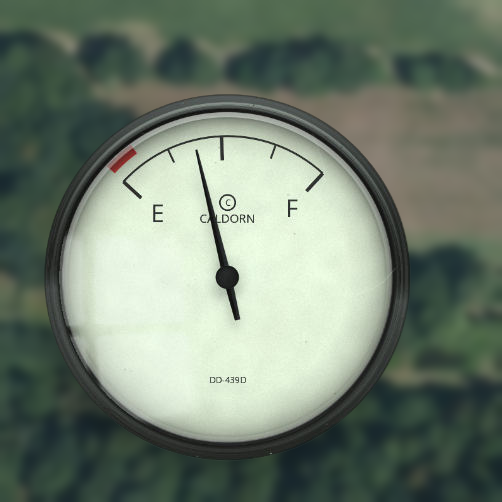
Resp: 0.375
